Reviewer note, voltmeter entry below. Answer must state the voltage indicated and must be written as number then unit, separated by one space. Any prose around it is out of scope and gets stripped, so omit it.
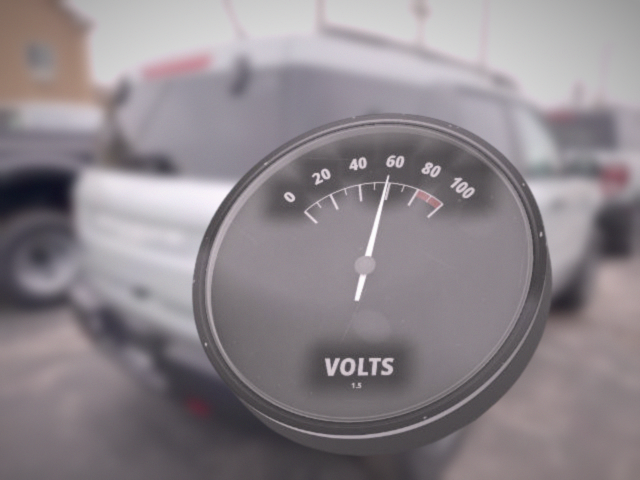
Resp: 60 V
